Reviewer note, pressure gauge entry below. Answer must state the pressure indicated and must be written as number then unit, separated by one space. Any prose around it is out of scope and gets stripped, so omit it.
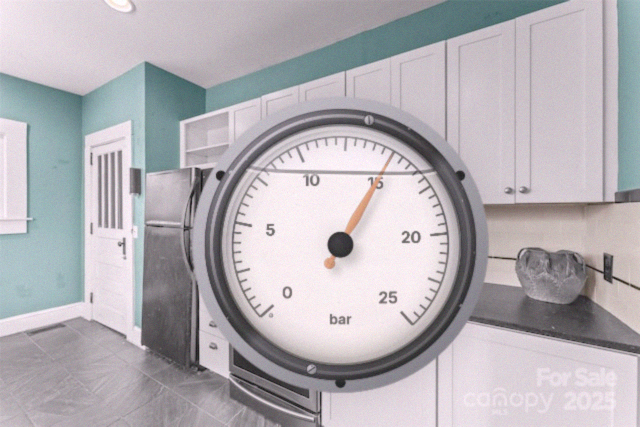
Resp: 15 bar
